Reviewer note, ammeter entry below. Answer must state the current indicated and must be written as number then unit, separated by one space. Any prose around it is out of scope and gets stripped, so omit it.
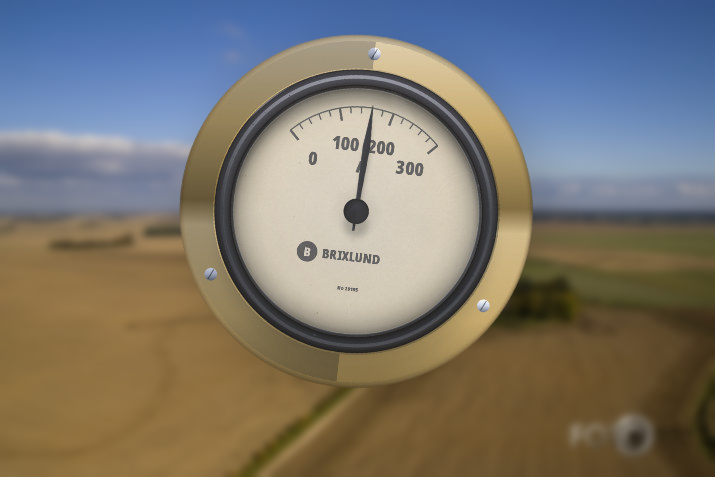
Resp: 160 A
